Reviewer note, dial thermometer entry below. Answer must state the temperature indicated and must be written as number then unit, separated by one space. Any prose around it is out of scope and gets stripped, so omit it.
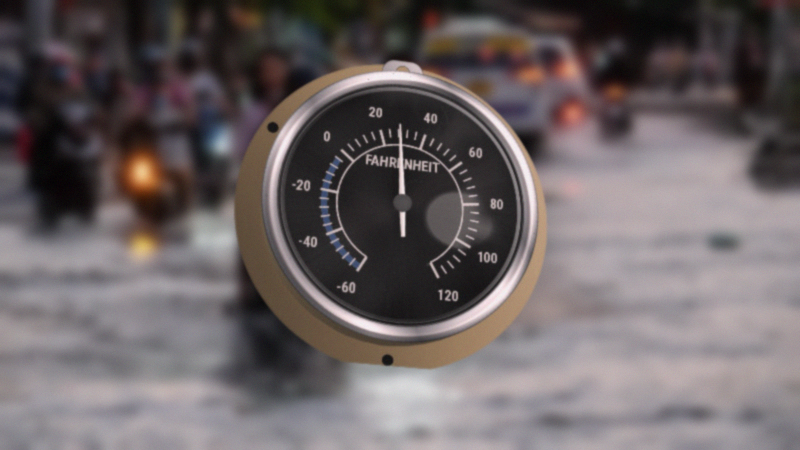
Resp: 28 °F
